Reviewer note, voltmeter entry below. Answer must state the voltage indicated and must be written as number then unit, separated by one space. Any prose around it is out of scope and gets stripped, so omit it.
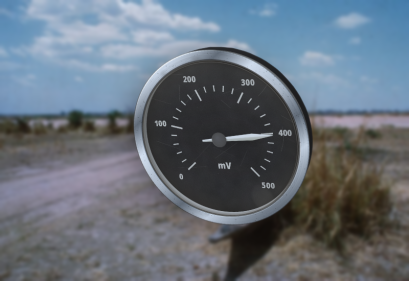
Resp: 400 mV
